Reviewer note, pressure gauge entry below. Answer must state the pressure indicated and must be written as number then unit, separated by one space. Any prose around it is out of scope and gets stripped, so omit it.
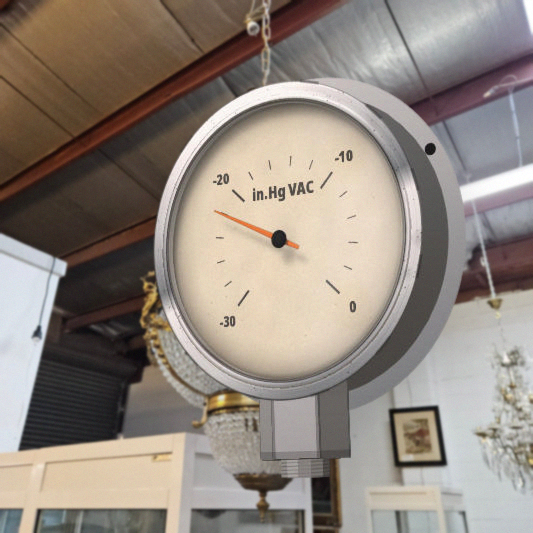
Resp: -22 inHg
